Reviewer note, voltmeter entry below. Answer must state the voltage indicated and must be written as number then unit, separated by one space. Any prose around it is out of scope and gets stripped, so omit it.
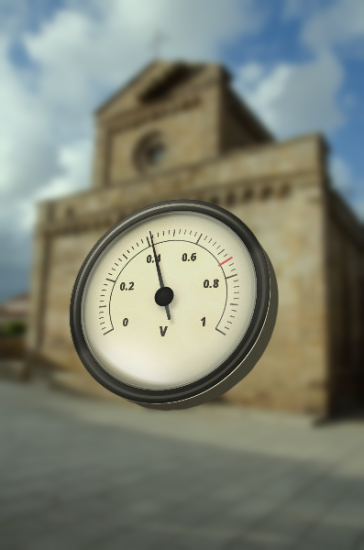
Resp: 0.42 V
